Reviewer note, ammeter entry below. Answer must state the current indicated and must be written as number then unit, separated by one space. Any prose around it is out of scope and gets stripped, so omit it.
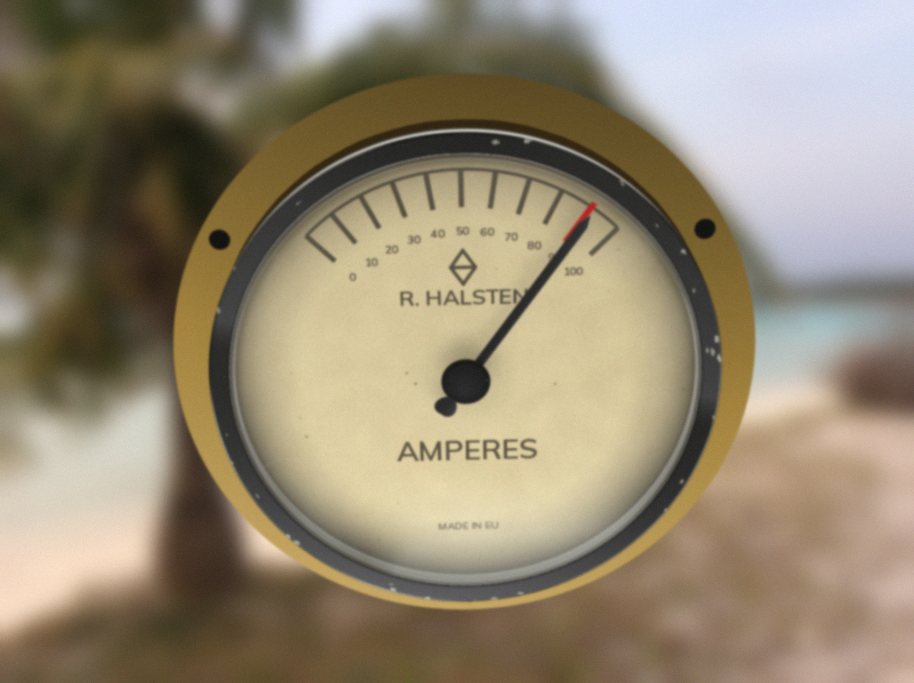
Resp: 90 A
